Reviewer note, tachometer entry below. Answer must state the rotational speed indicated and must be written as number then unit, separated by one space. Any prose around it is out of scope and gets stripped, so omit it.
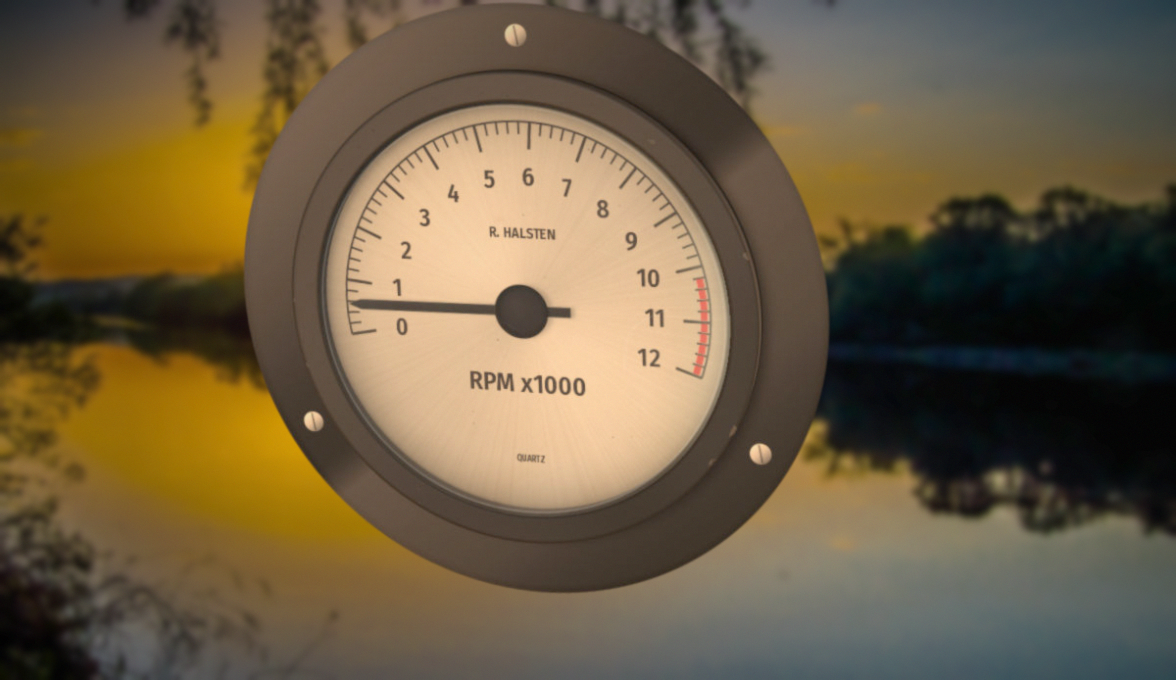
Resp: 600 rpm
